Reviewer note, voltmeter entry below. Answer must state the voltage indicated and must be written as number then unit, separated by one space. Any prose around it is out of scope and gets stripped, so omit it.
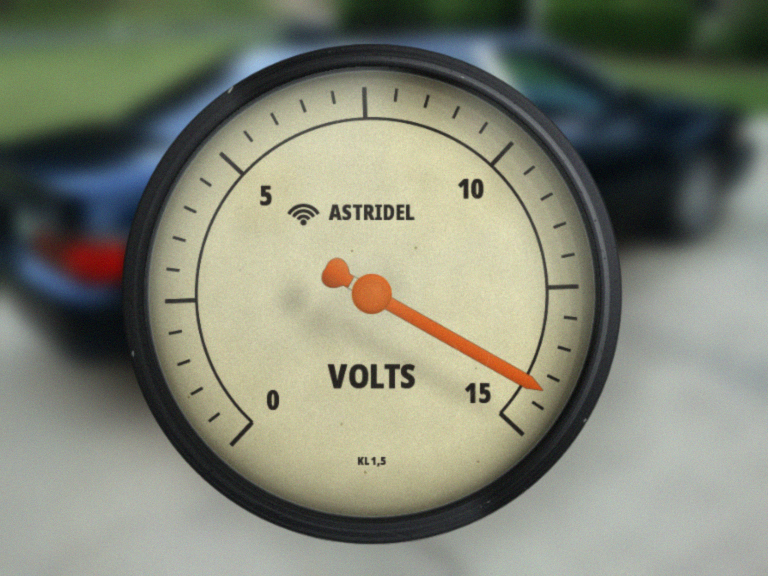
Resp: 14.25 V
